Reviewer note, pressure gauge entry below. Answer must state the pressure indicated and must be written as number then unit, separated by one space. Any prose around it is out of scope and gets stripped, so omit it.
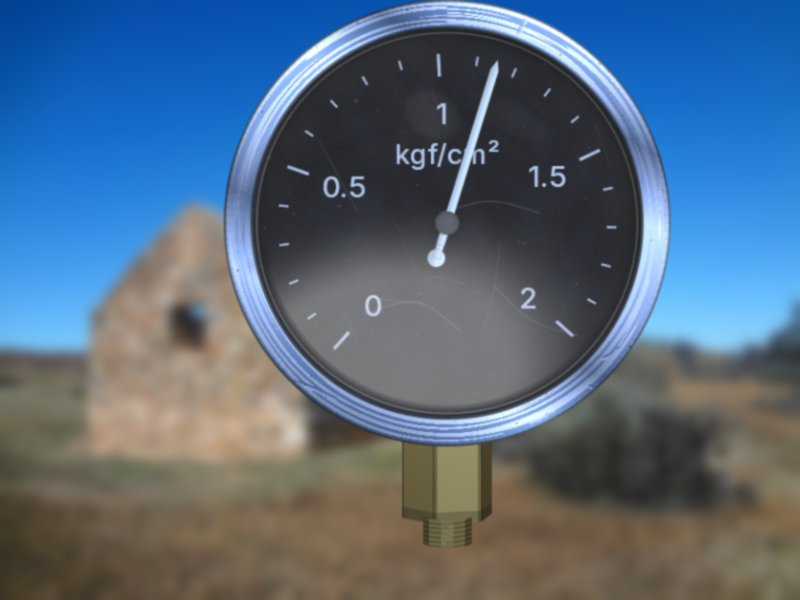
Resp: 1.15 kg/cm²
